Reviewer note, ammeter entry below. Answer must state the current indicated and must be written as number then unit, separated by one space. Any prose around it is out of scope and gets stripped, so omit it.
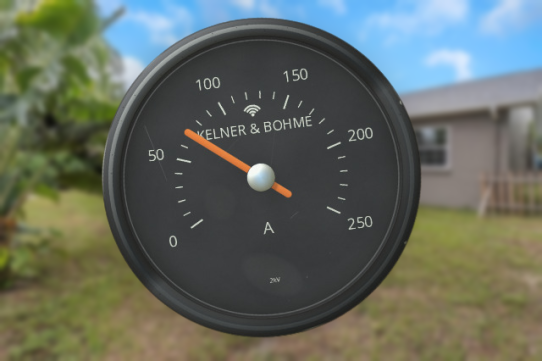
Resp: 70 A
